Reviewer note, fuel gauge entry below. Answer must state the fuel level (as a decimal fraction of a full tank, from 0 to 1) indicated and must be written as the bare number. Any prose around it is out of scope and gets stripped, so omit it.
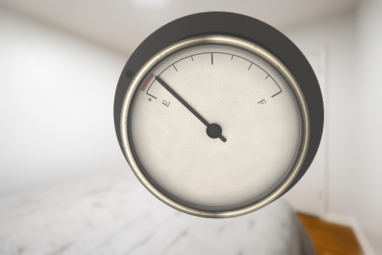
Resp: 0.125
